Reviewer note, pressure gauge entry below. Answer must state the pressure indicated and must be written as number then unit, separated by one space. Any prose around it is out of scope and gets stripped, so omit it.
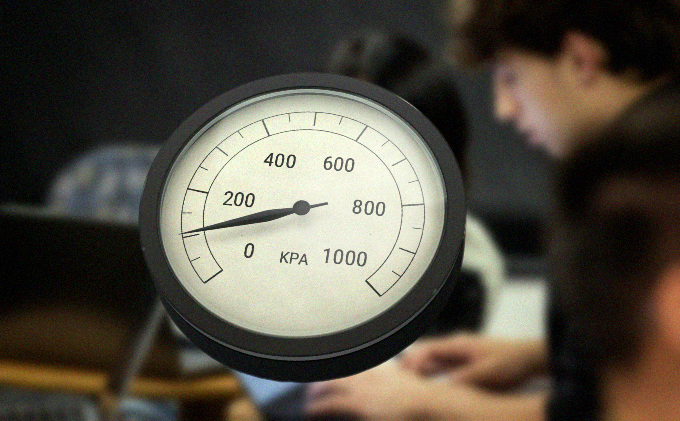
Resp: 100 kPa
